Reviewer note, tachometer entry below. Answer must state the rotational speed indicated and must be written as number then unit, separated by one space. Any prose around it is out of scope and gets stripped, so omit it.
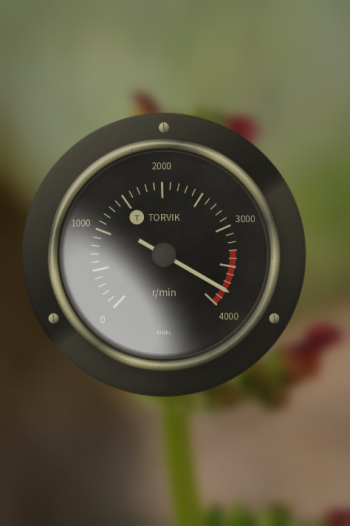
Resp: 3800 rpm
